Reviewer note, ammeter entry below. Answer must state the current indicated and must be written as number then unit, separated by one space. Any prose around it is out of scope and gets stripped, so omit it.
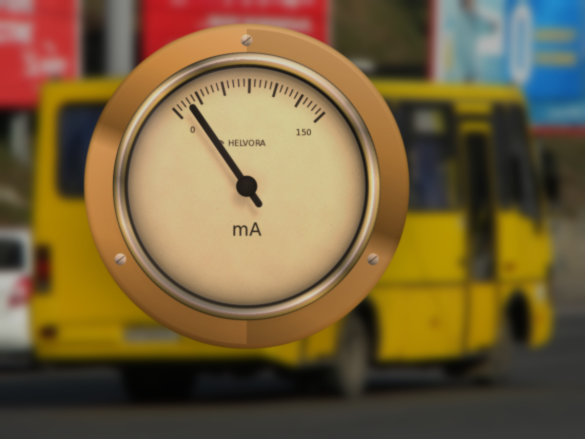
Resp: 15 mA
